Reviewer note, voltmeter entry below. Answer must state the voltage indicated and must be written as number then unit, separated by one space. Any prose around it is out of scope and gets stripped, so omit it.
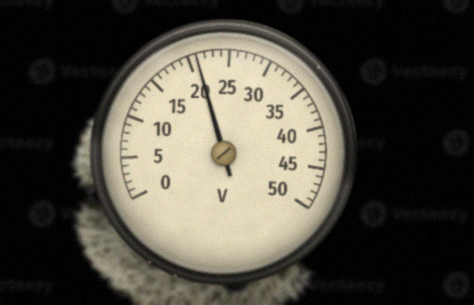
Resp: 21 V
